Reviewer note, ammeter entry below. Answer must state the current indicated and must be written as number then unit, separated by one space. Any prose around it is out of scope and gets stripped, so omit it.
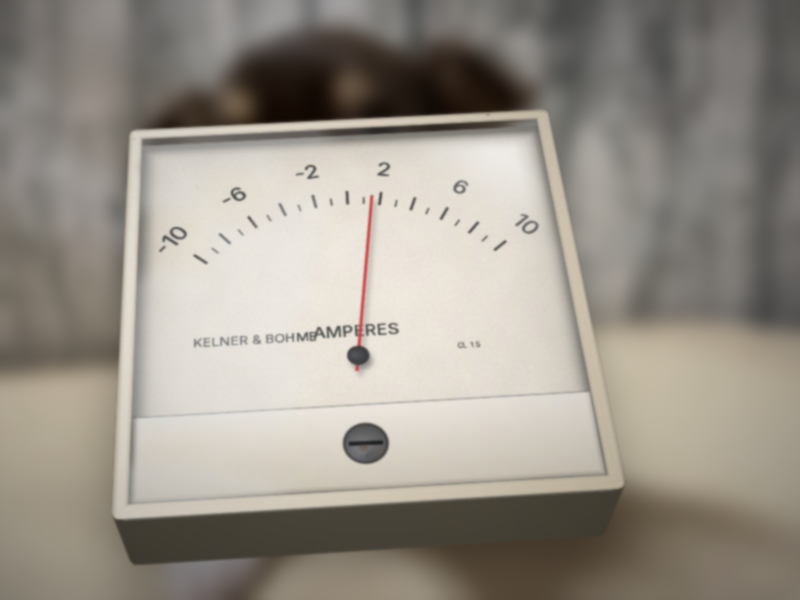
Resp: 1.5 A
